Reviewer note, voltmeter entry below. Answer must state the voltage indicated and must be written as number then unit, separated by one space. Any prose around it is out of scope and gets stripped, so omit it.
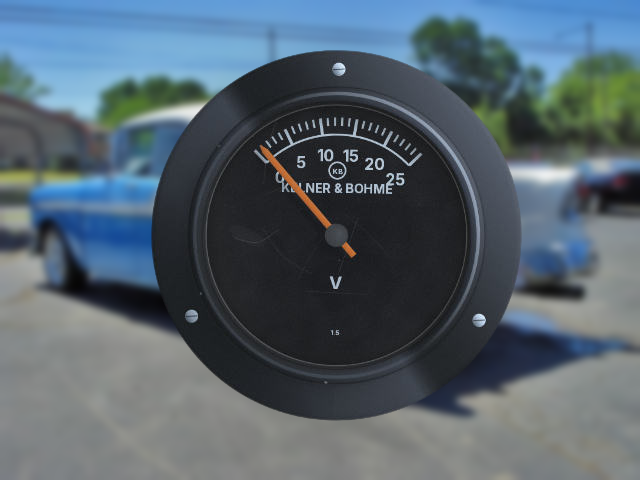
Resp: 1 V
